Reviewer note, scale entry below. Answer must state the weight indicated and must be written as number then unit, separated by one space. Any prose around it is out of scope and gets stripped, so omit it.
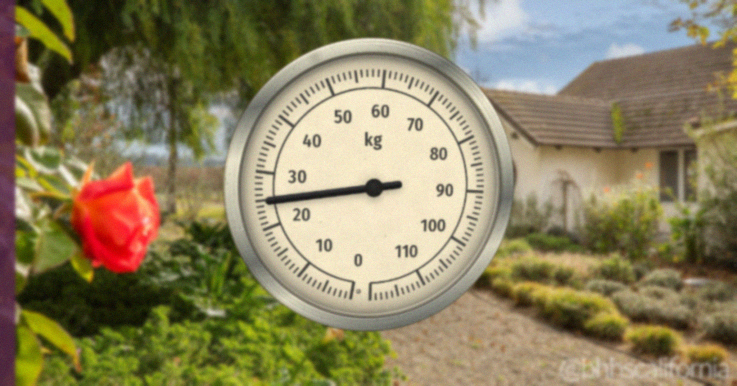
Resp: 25 kg
